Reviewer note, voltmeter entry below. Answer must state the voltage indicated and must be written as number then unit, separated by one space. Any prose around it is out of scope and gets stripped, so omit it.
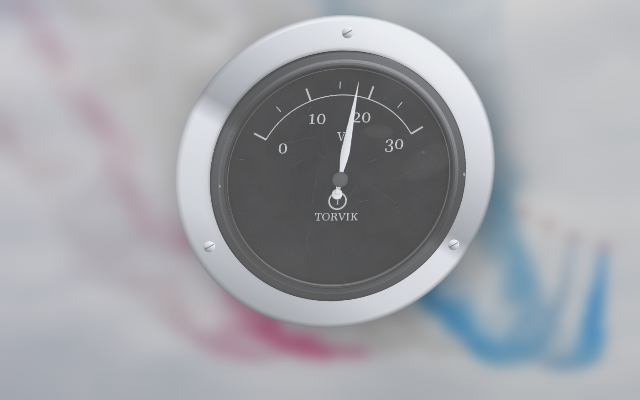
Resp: 17.5 V
